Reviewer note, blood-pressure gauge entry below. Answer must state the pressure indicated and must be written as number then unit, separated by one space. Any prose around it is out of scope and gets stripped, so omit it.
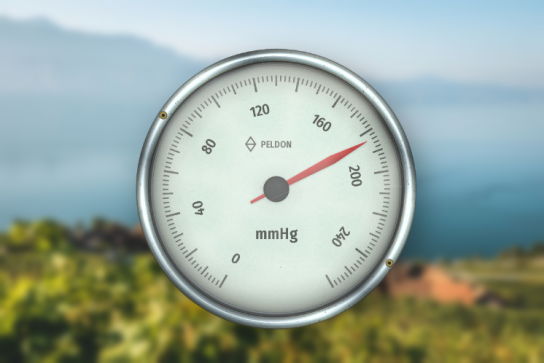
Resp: 184 mmHg
